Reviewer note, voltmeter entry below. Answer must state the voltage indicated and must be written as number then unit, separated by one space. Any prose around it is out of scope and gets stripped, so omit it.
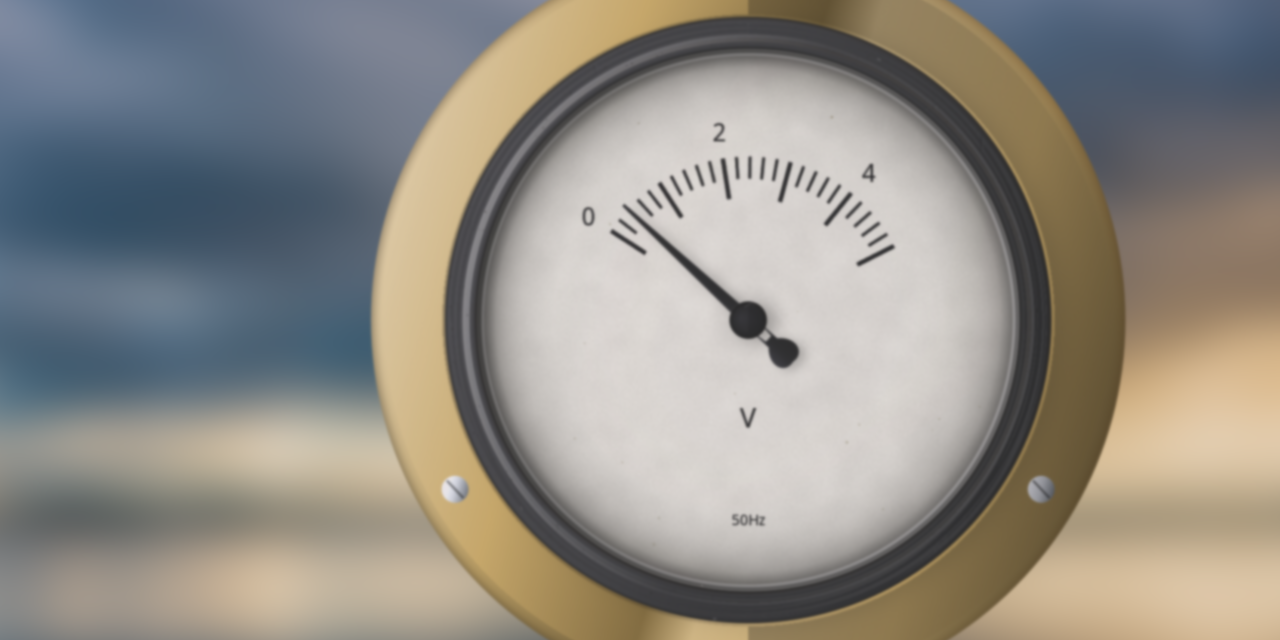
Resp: 0.4 V
